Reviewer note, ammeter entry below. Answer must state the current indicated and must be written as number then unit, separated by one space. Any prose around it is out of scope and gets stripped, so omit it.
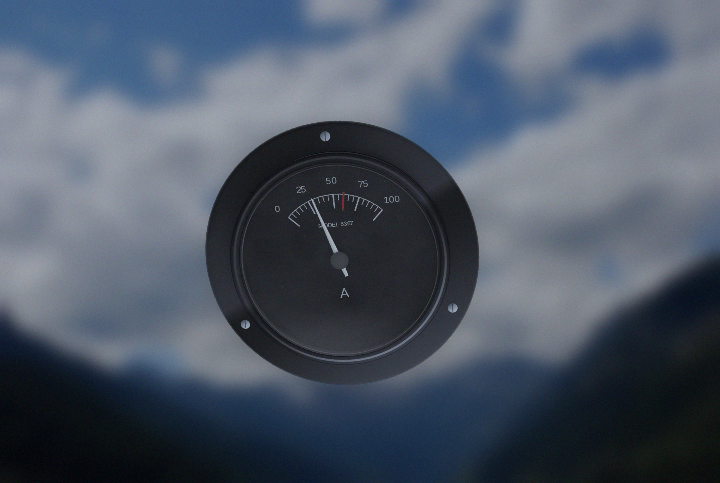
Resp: 30 A
